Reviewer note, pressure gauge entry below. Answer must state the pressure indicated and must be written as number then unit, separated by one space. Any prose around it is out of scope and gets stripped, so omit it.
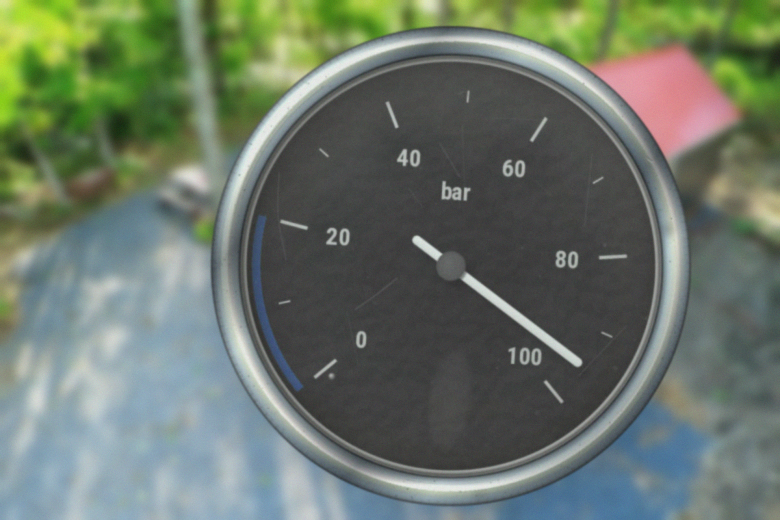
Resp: 95 bar
